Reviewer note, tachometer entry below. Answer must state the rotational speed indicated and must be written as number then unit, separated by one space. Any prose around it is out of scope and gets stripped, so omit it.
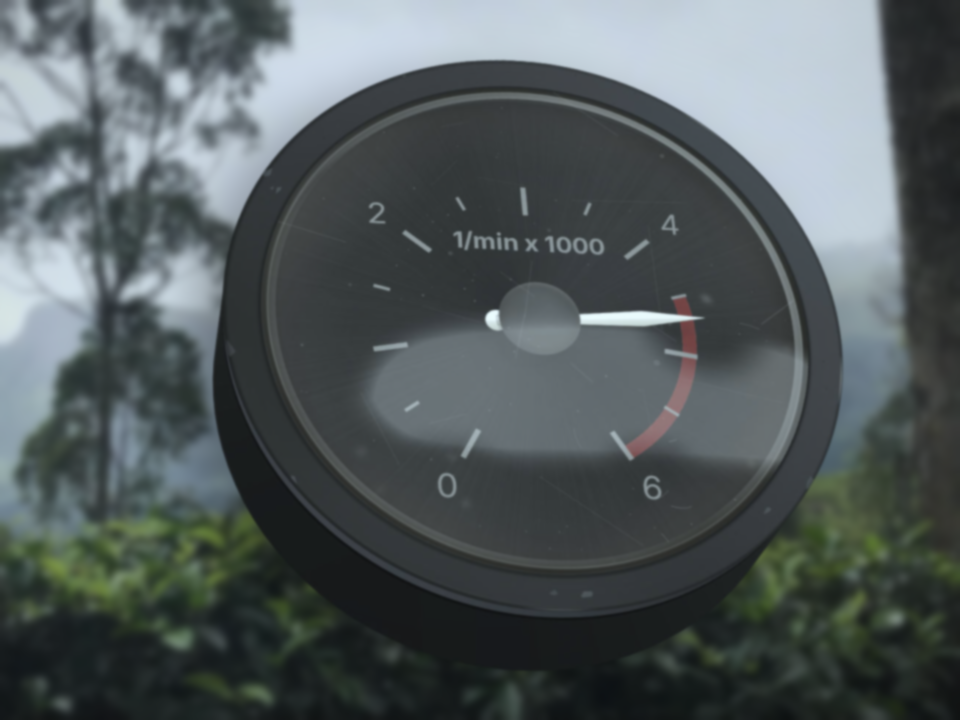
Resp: 4750 rpm
